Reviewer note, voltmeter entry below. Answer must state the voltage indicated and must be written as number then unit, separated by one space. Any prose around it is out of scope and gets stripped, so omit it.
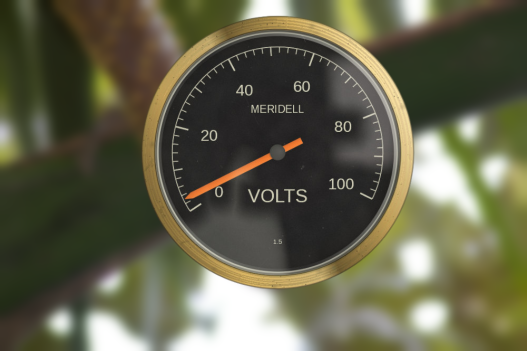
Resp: 3 V
